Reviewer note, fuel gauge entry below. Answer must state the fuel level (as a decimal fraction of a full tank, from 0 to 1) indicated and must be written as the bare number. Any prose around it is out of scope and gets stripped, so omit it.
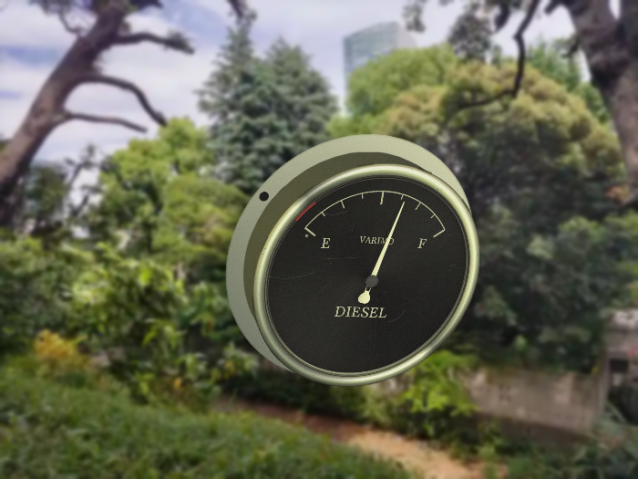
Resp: 0.625
